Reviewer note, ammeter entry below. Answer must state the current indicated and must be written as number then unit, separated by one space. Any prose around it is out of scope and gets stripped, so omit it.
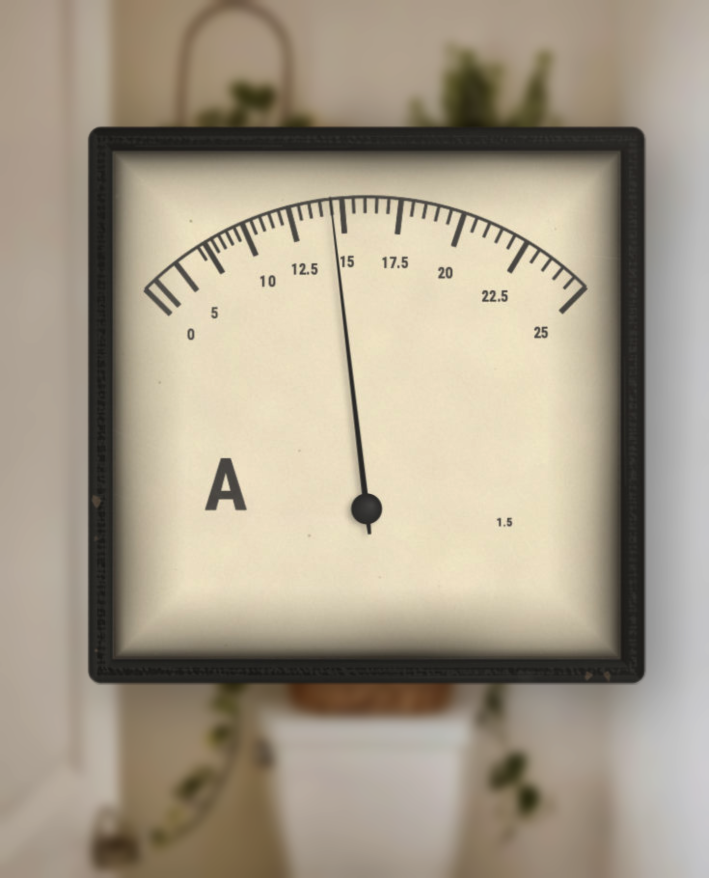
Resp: 14.5 A
